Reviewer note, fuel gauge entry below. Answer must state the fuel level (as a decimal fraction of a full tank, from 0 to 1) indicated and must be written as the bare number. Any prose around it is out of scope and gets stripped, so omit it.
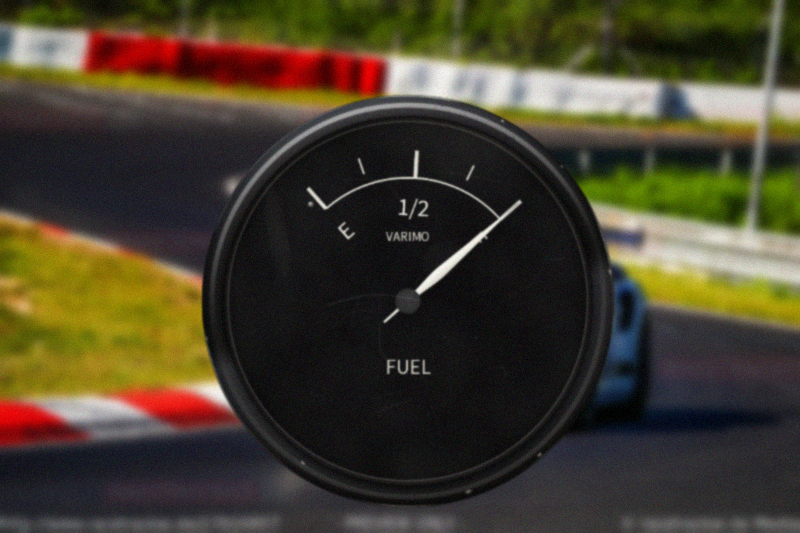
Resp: 1
